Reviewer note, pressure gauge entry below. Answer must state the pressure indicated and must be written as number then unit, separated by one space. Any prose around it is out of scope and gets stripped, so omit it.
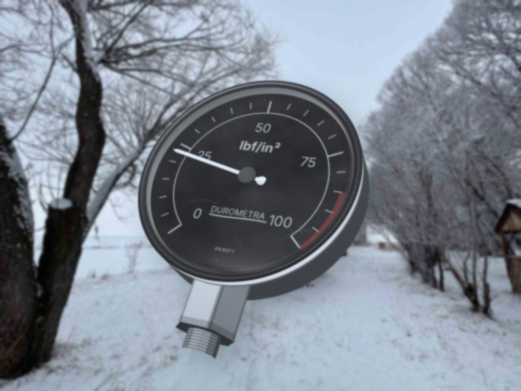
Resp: 22.5 psi
